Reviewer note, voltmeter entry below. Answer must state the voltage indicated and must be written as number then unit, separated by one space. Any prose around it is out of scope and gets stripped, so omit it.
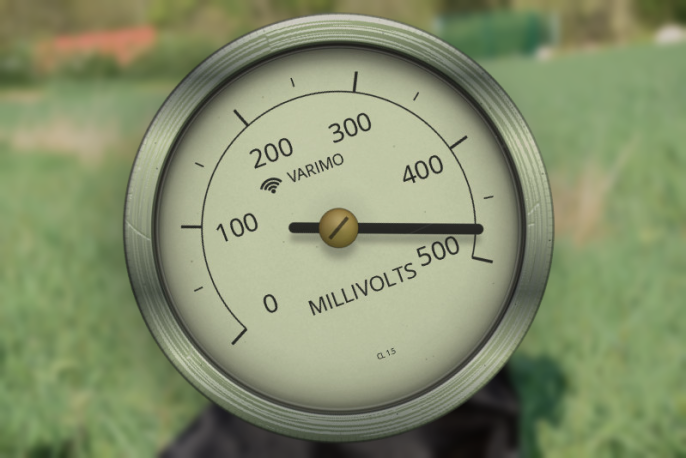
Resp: 475 mV
